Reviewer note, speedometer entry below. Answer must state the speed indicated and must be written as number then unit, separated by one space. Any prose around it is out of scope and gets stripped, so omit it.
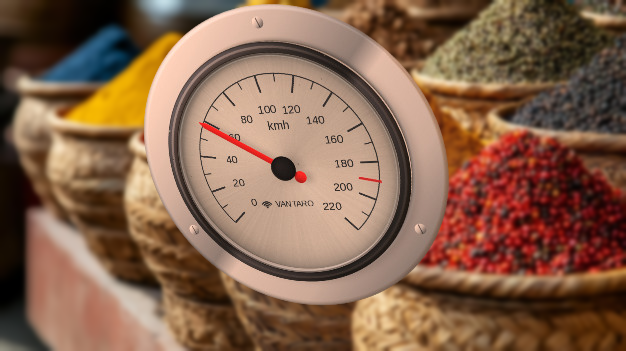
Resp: 60 km/h
